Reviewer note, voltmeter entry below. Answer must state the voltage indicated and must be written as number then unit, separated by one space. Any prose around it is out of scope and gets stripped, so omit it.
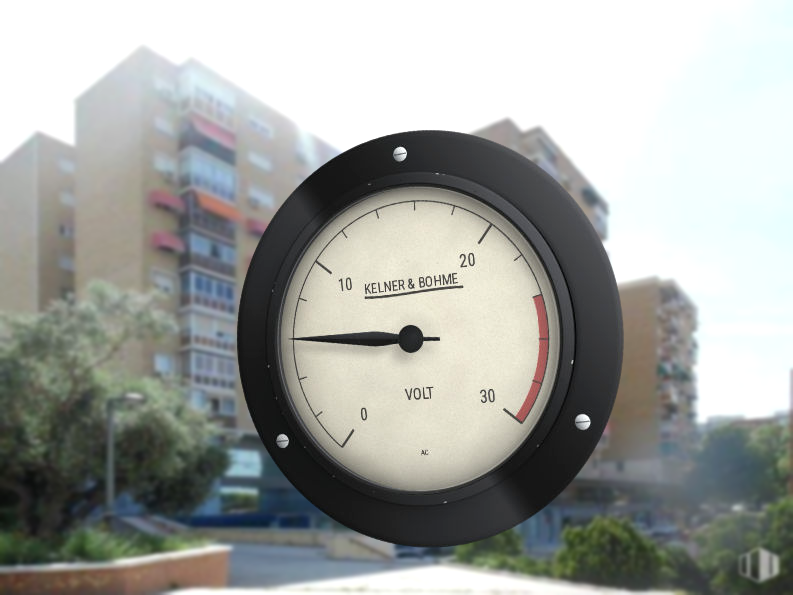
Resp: 6 V
